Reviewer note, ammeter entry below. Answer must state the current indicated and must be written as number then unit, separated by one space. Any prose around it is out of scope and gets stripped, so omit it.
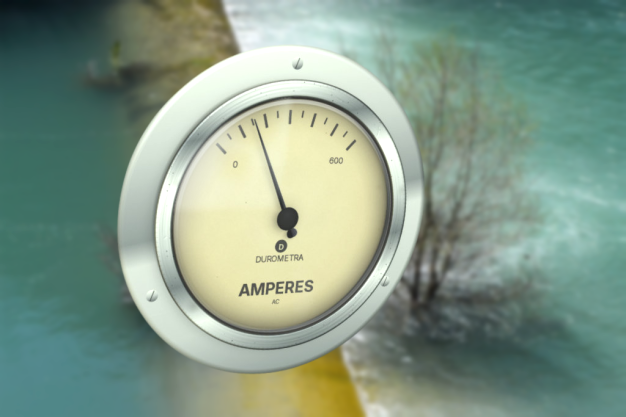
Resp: 150 A
